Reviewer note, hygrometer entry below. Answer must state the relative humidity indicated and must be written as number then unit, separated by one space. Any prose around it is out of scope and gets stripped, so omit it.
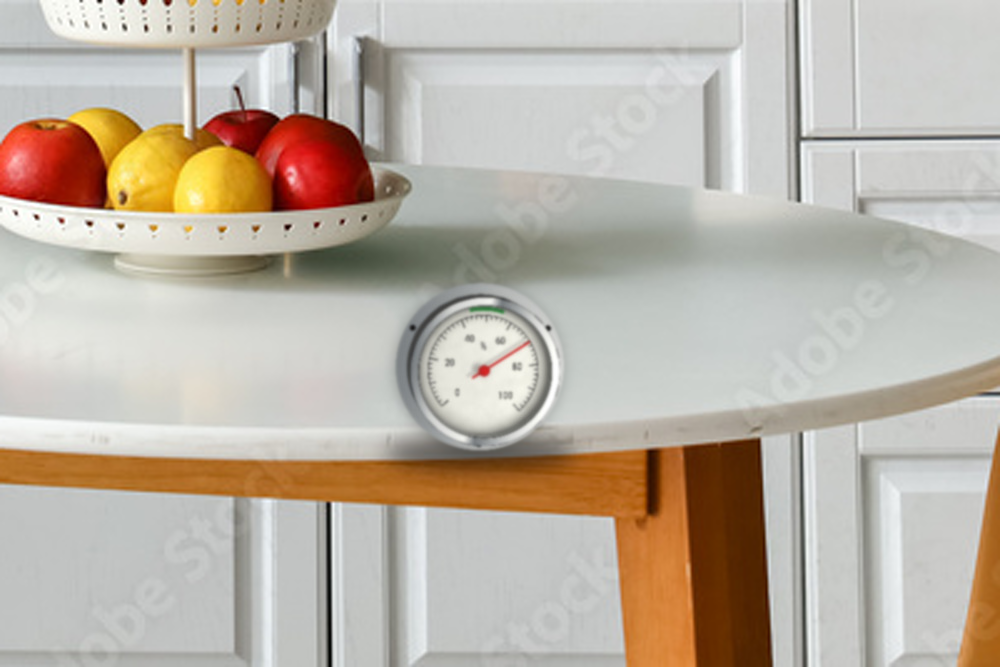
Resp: 70 %
